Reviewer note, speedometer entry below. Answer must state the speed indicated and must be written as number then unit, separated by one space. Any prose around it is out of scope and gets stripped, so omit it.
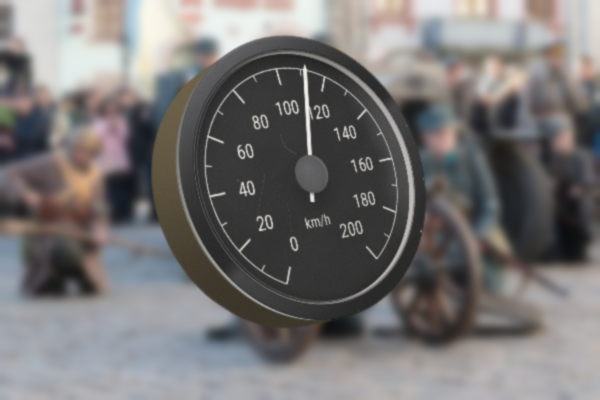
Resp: 110 km/h
